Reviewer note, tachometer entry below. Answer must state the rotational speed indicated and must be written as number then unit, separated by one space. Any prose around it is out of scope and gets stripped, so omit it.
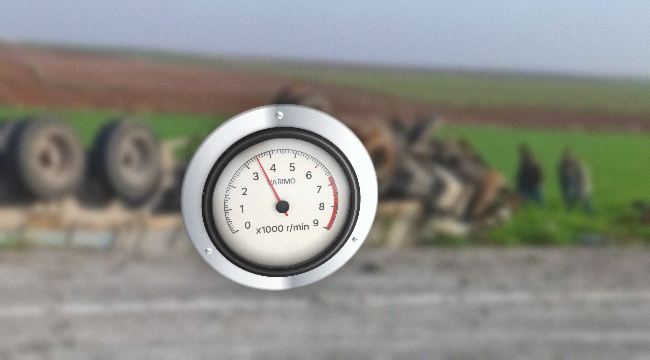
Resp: 3500 rpm
